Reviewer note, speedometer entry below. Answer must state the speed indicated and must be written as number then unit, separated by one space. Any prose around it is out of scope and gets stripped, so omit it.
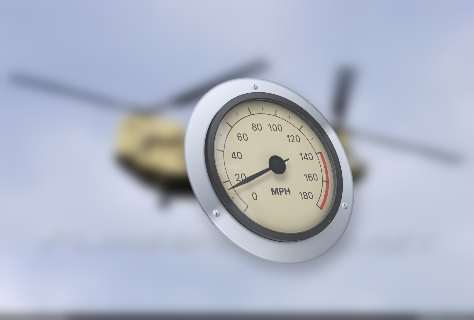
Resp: 15 mph
